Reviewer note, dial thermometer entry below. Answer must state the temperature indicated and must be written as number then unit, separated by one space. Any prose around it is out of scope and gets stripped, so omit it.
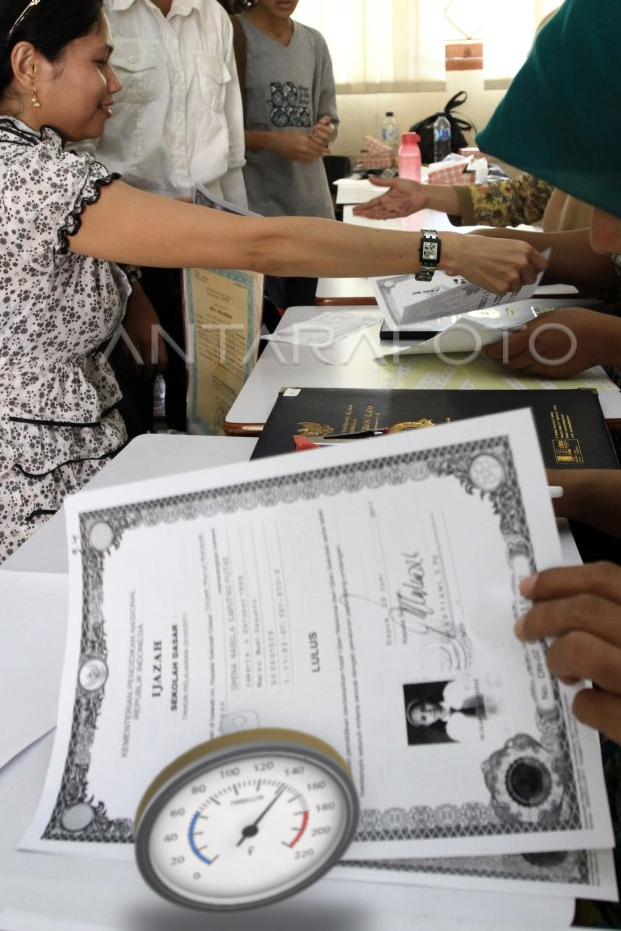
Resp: 140 °F
